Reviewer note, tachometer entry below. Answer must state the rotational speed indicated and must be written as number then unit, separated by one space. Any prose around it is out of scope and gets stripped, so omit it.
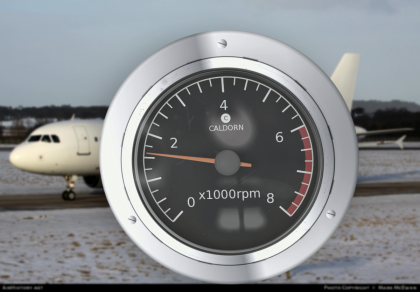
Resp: 1625 rpm
